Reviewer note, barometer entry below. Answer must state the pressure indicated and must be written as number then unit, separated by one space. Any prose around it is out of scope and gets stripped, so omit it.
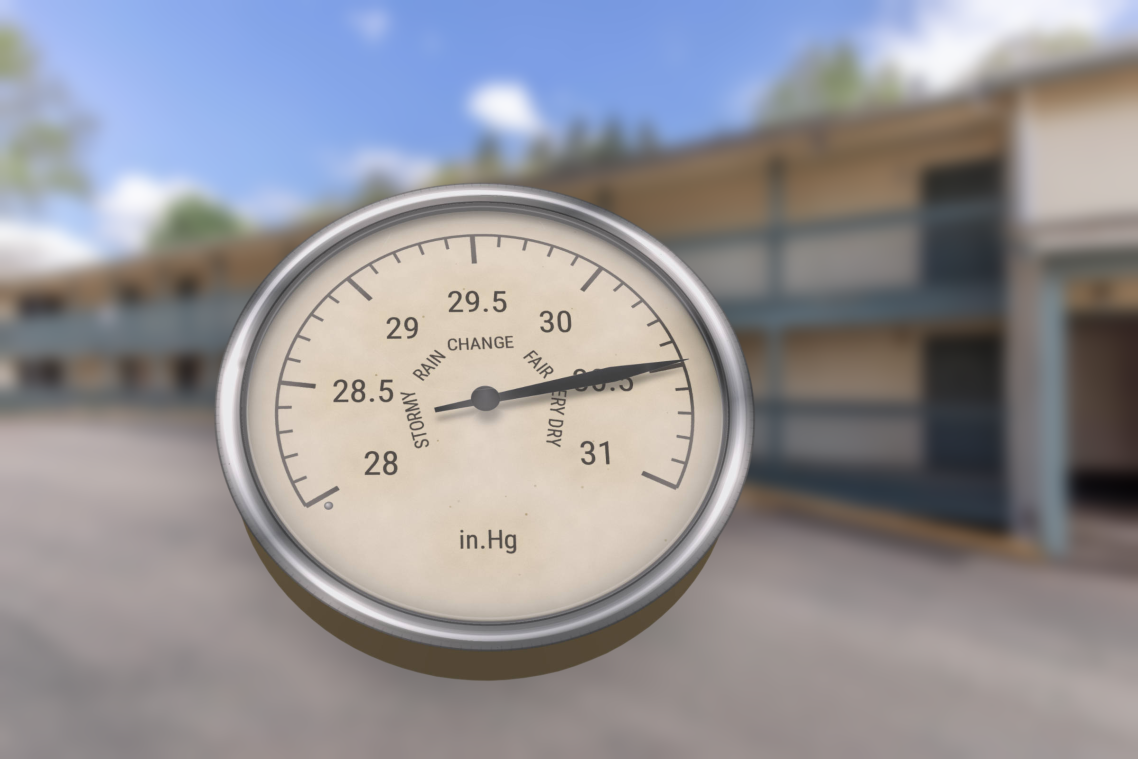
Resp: 30.5 inHg
